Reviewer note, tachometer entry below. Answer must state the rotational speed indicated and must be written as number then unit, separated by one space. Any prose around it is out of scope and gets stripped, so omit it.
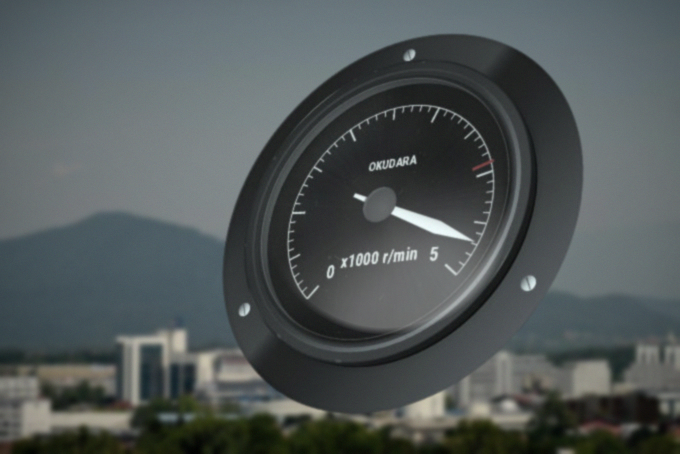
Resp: 4700 rpm
